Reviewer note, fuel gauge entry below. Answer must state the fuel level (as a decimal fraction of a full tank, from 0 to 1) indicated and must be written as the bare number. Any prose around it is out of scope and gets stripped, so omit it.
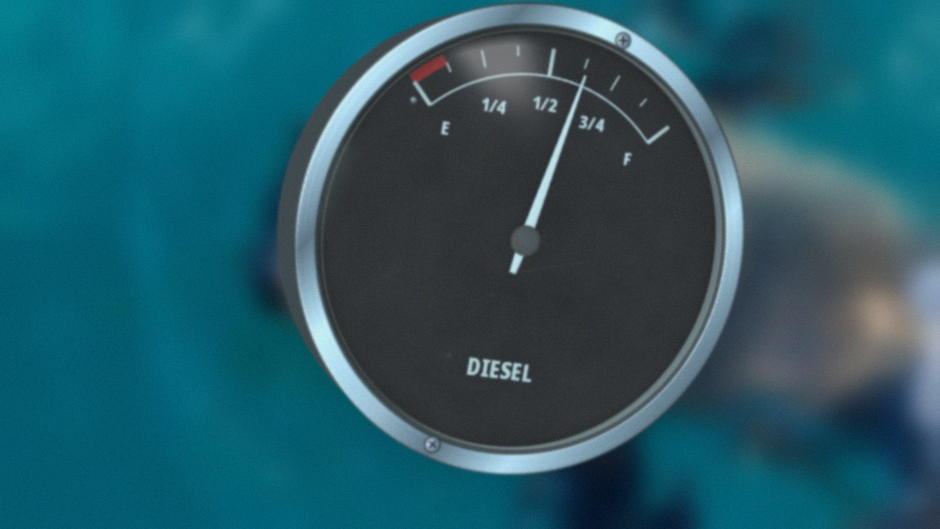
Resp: 0.625
